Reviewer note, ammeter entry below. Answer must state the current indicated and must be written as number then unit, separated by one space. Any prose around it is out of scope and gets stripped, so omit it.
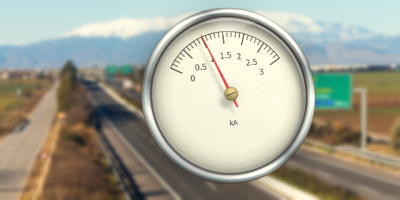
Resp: 1 kA
